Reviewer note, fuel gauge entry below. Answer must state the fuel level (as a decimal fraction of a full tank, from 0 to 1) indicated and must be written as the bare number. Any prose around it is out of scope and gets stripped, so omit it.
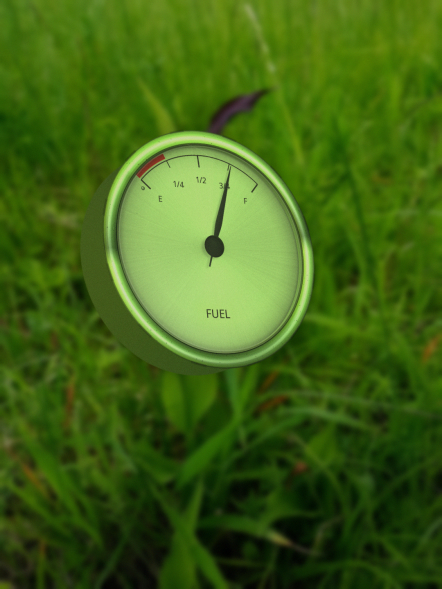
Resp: 0.75
